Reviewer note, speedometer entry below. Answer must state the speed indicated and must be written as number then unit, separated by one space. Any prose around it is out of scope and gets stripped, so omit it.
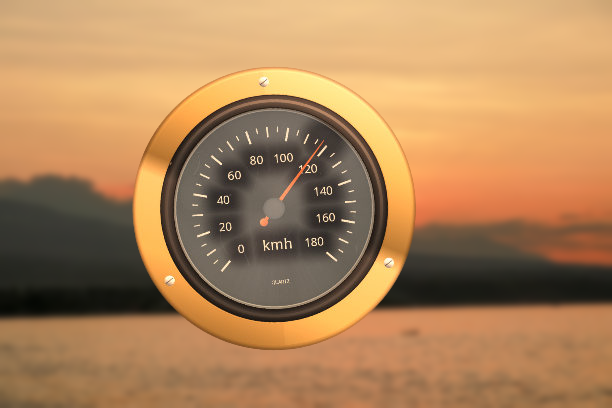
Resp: 117.5 km/h
